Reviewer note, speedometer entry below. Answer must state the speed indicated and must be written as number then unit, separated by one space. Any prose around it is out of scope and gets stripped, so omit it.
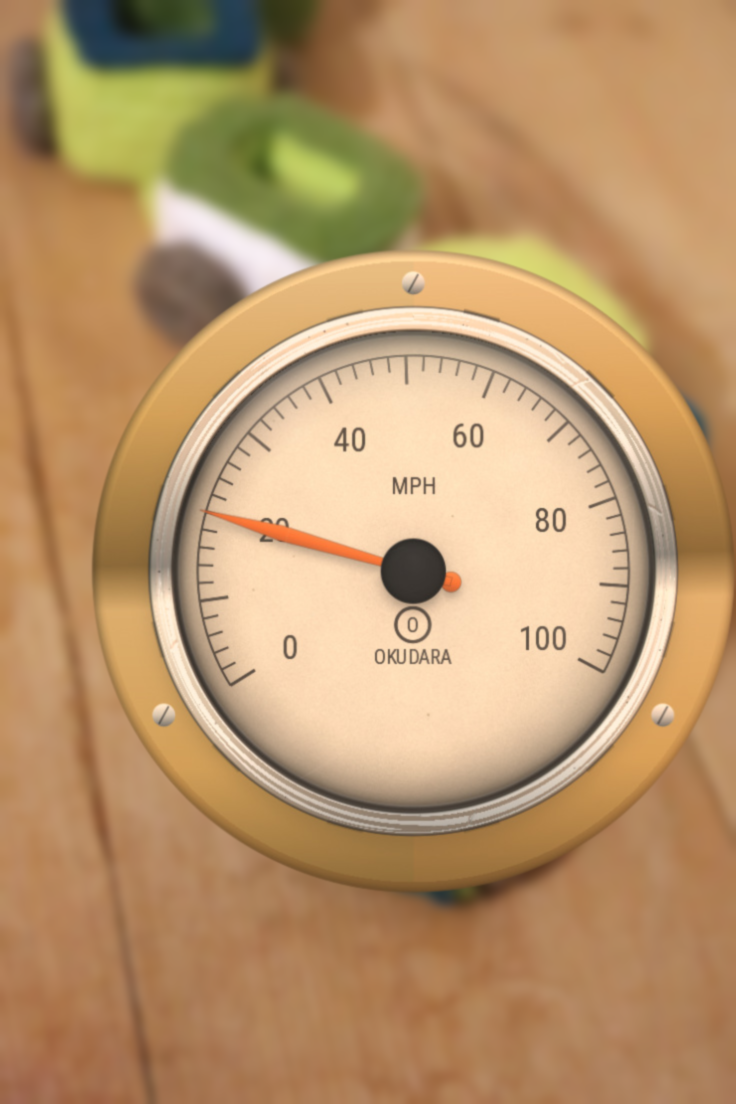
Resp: 20 mph
